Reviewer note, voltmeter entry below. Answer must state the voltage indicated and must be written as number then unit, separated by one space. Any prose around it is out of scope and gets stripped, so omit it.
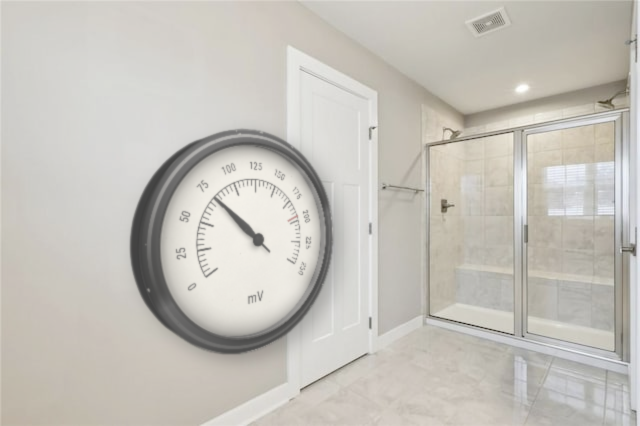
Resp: 75 mV
